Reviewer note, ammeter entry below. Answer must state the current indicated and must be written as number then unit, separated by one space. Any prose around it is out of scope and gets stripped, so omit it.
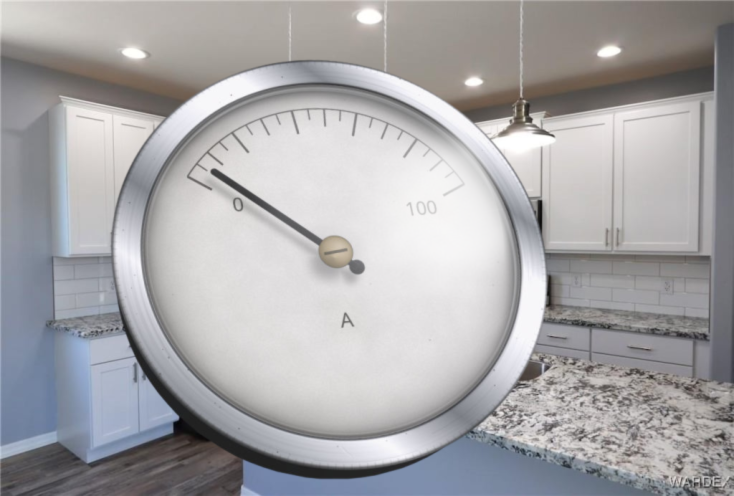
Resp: 5 A
